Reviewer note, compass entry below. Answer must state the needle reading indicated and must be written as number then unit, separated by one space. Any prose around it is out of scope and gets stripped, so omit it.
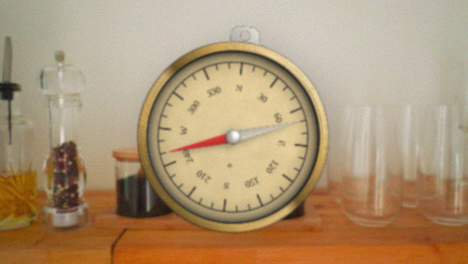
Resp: 250 °
